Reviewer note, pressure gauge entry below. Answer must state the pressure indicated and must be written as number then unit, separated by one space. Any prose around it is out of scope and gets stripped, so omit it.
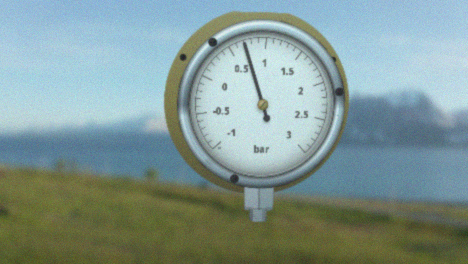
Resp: 0.7 bar
